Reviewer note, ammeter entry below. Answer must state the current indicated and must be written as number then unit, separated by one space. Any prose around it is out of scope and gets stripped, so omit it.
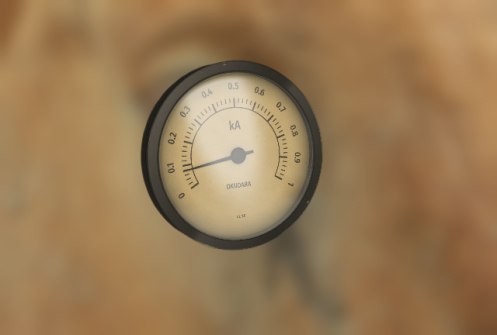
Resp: 0.08 kA
